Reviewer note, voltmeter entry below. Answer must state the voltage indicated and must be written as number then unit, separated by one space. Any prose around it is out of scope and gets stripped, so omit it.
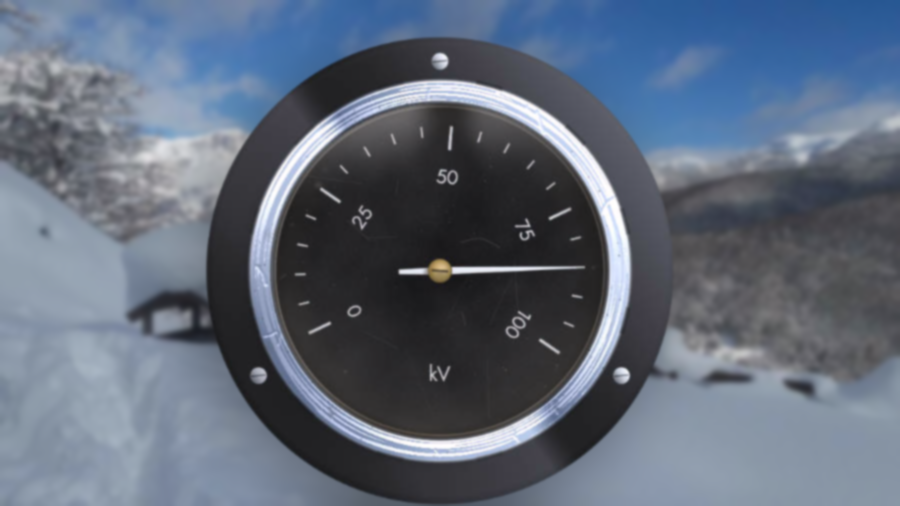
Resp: 85 kV
